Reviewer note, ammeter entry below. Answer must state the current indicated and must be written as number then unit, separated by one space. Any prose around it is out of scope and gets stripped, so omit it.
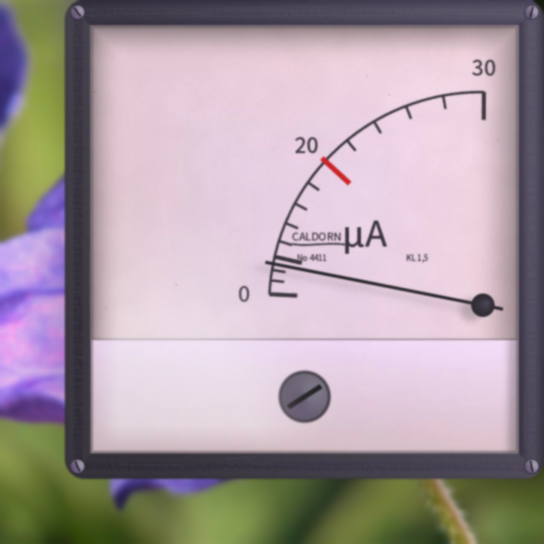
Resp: 9 µA
